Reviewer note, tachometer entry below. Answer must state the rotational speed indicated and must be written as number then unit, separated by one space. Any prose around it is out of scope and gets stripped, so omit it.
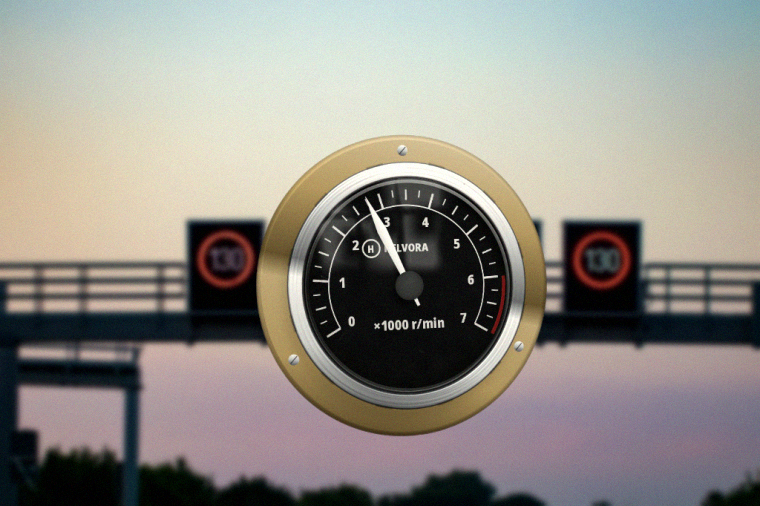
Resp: 2750 rpm
